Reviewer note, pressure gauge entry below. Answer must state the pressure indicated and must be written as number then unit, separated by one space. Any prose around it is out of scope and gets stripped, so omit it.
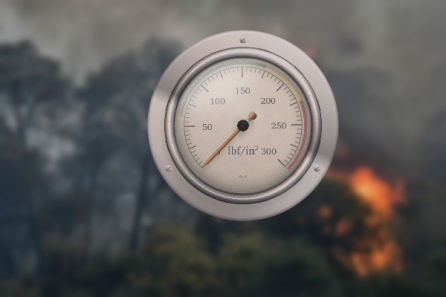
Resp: 0 psi
